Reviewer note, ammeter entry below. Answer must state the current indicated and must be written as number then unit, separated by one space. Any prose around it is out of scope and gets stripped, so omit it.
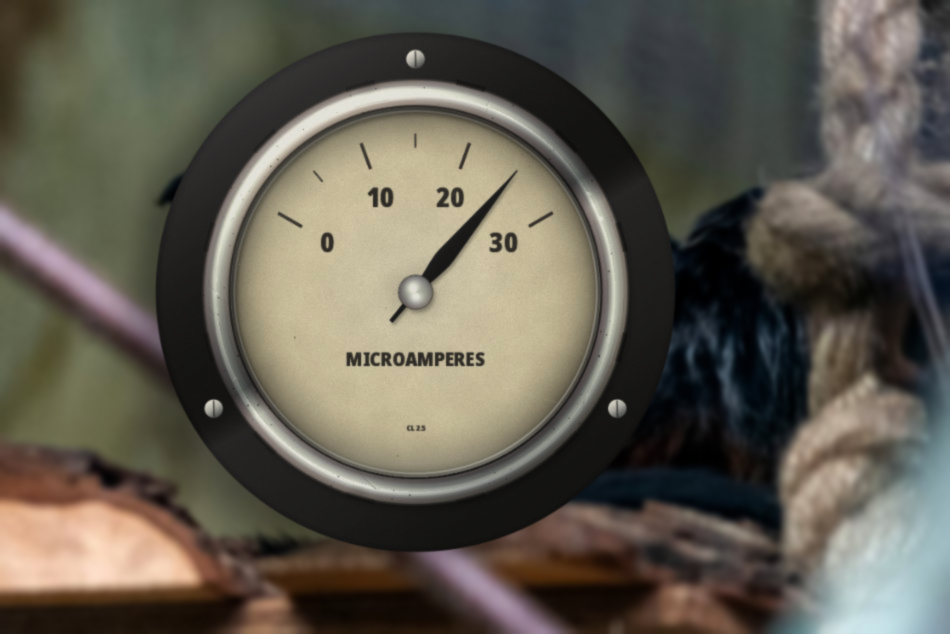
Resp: 25 µA
